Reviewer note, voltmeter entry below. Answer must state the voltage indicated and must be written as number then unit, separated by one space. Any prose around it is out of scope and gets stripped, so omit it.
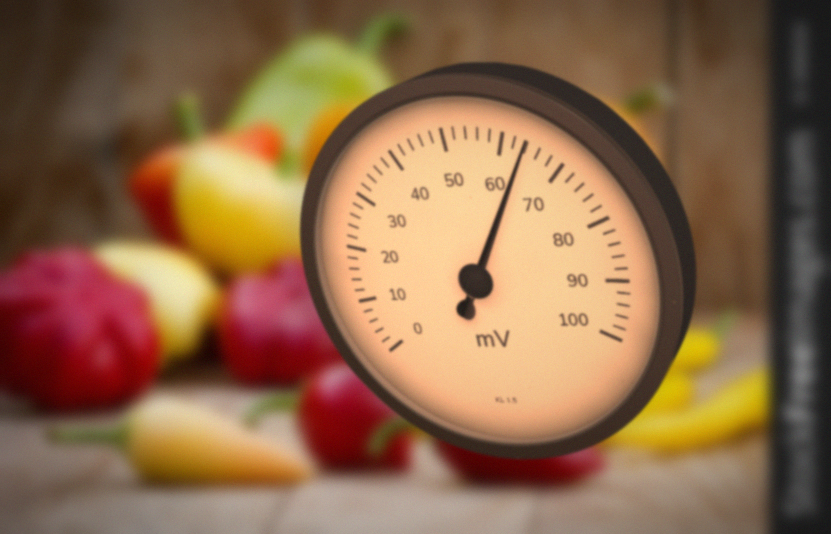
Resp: 64 mV
